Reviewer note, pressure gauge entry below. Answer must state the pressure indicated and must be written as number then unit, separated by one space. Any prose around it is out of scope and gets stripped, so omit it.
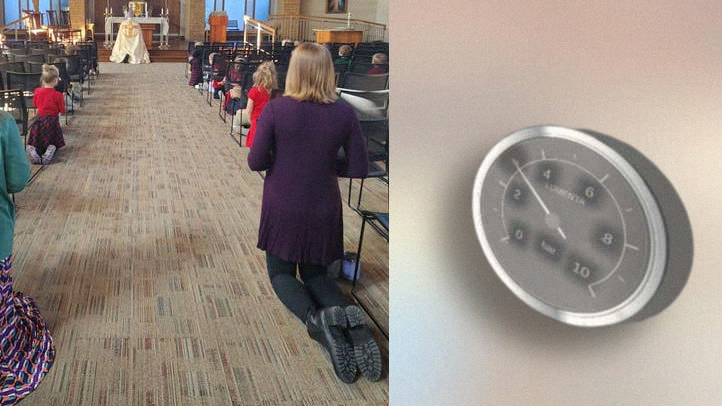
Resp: 3 bar
